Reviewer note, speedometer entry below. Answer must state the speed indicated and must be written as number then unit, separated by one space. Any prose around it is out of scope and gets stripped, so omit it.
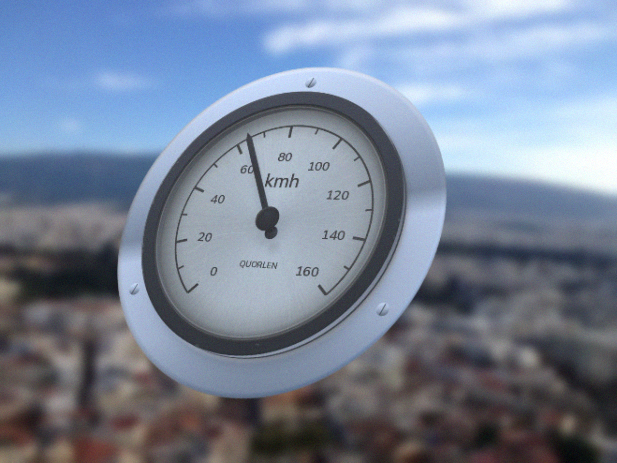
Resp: 65 km/h
